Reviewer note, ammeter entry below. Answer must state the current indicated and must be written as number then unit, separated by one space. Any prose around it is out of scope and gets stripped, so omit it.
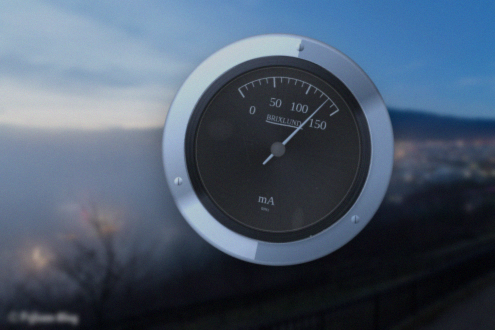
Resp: 130 mA
